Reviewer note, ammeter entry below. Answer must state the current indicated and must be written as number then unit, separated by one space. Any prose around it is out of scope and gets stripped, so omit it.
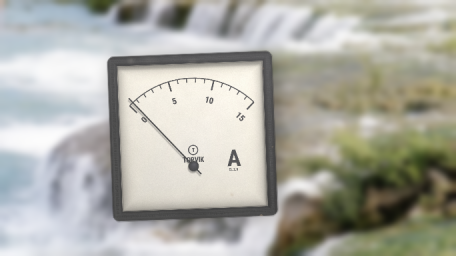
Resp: 0.5 A
